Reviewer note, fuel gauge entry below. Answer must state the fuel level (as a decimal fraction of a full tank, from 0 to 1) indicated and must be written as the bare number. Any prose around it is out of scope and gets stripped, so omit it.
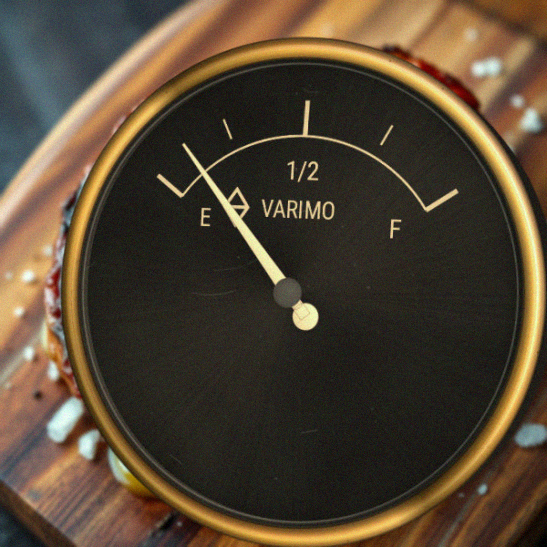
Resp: 0.125
